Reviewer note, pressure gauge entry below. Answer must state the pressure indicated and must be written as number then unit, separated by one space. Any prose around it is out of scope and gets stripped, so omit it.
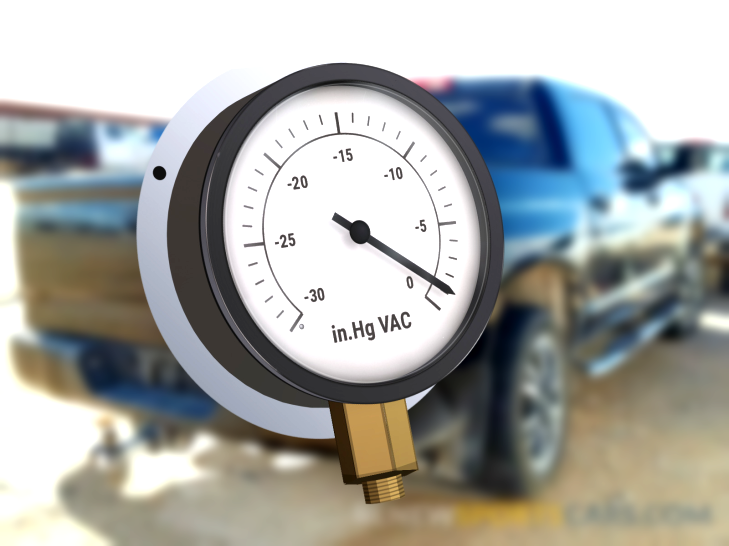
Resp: -1 inHg
